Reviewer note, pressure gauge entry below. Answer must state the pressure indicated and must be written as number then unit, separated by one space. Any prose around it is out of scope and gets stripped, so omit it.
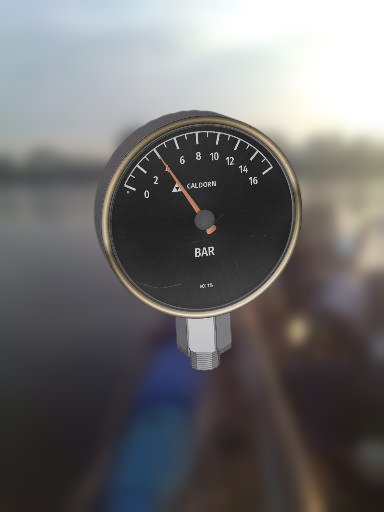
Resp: 4 bar
